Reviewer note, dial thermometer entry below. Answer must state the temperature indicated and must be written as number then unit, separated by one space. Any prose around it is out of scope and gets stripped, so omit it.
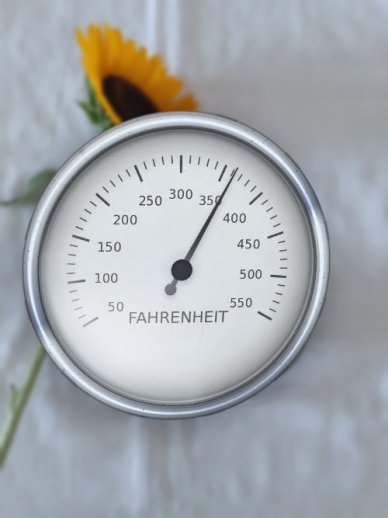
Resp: 360 °F
